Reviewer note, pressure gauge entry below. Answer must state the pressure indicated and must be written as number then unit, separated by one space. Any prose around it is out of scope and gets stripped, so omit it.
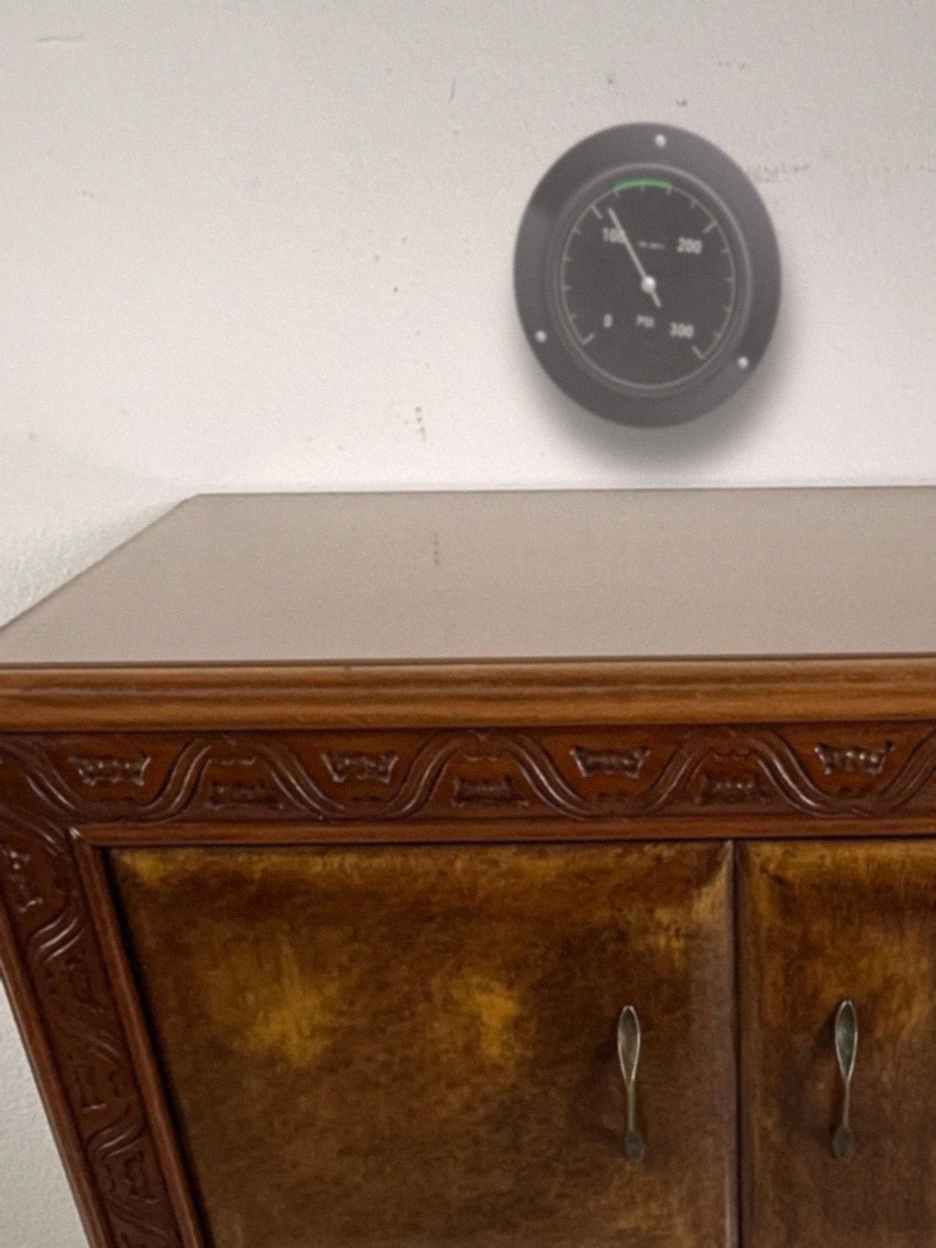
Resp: 110 psi
